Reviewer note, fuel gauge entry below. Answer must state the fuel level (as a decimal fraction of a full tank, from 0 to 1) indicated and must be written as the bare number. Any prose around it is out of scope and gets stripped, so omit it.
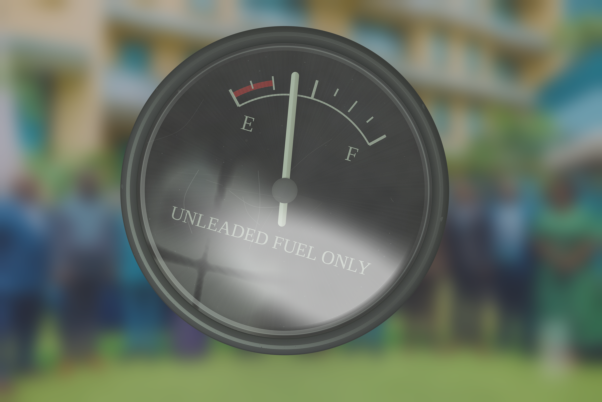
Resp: 0.375
